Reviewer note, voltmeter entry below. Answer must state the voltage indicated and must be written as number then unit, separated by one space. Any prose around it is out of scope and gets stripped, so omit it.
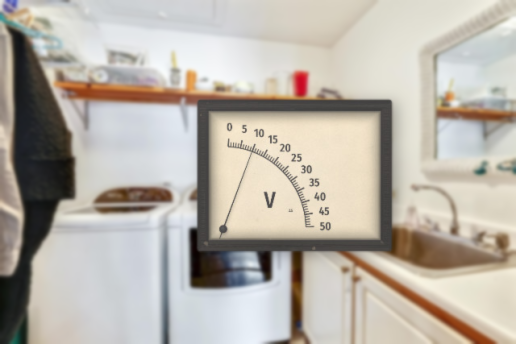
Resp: 10 V
